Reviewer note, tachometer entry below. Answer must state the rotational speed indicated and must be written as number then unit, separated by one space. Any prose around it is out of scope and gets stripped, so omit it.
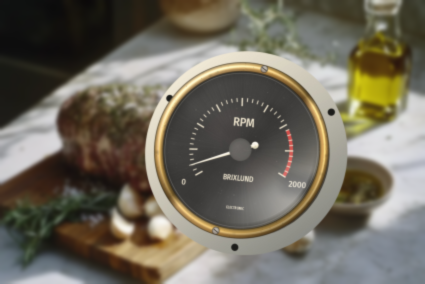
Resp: 100 rpm
